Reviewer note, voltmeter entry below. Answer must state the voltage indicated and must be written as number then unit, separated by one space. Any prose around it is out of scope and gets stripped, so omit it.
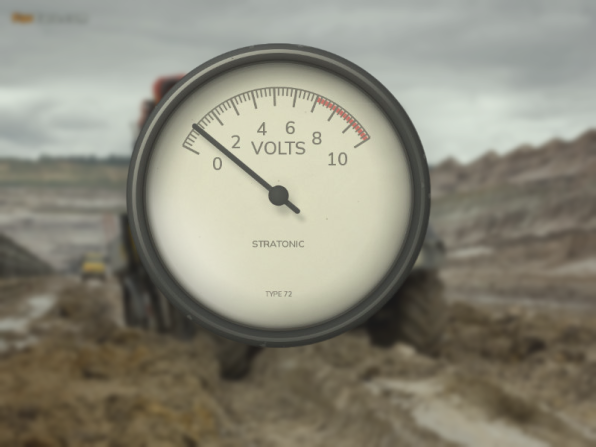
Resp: 1 V
